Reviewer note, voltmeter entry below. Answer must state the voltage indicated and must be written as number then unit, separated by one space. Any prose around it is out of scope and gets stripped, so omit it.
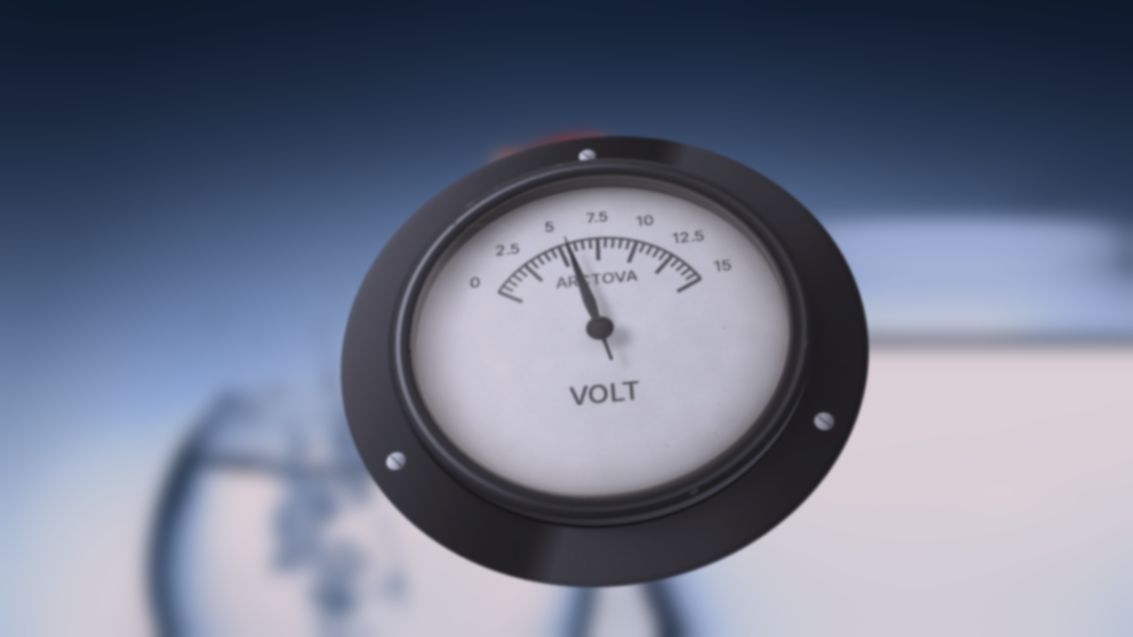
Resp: 5.5 V
